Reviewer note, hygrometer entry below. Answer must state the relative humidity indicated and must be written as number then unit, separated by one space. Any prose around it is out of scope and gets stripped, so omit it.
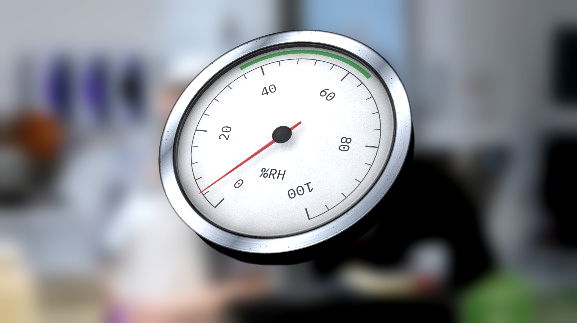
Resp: 4 %
